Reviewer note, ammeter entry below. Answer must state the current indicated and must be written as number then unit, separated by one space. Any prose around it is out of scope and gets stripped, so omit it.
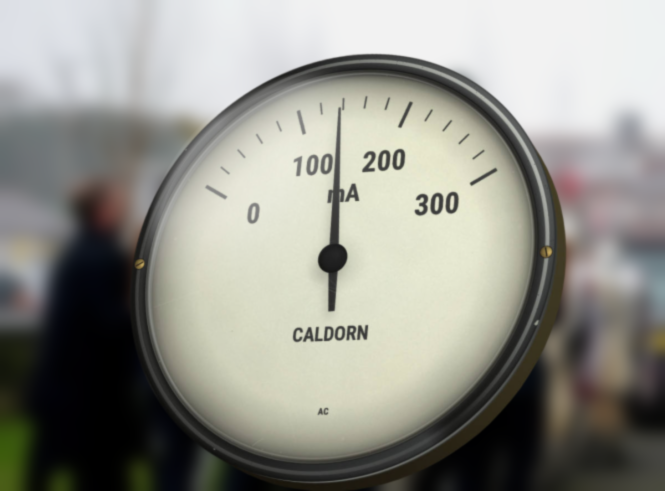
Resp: 140 mA
